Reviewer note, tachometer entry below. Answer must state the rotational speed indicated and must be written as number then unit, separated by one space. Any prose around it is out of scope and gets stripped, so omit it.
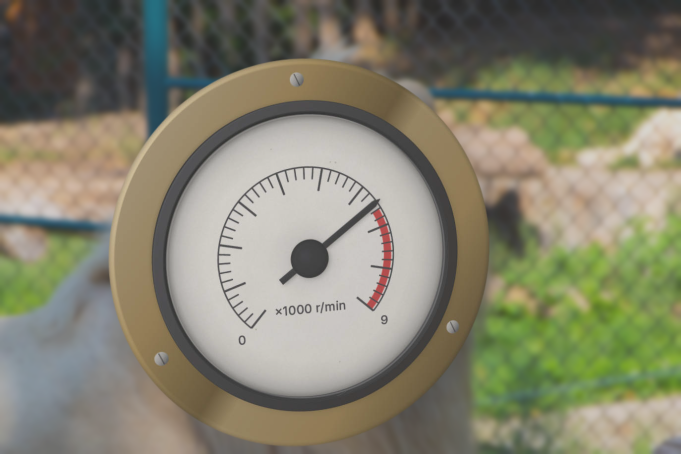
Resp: 6400 rpm
